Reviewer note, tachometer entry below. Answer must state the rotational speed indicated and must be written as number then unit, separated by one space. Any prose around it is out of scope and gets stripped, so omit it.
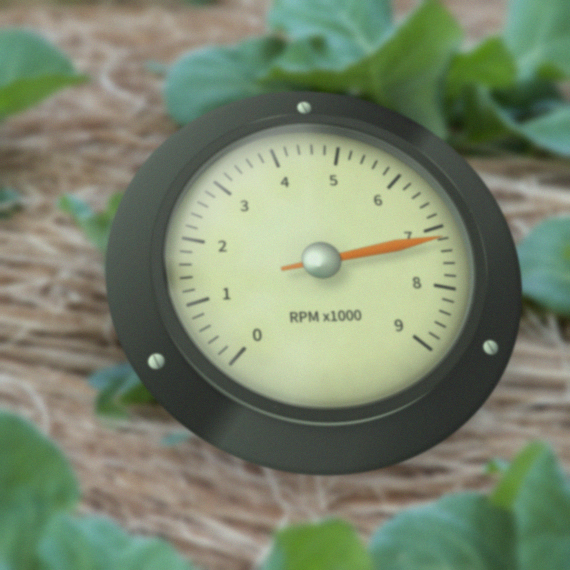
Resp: 7200 rpm
